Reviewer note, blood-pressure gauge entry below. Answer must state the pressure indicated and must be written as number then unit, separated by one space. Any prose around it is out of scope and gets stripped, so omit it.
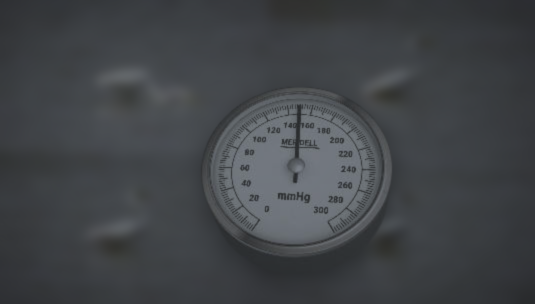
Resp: 150 mmHg
